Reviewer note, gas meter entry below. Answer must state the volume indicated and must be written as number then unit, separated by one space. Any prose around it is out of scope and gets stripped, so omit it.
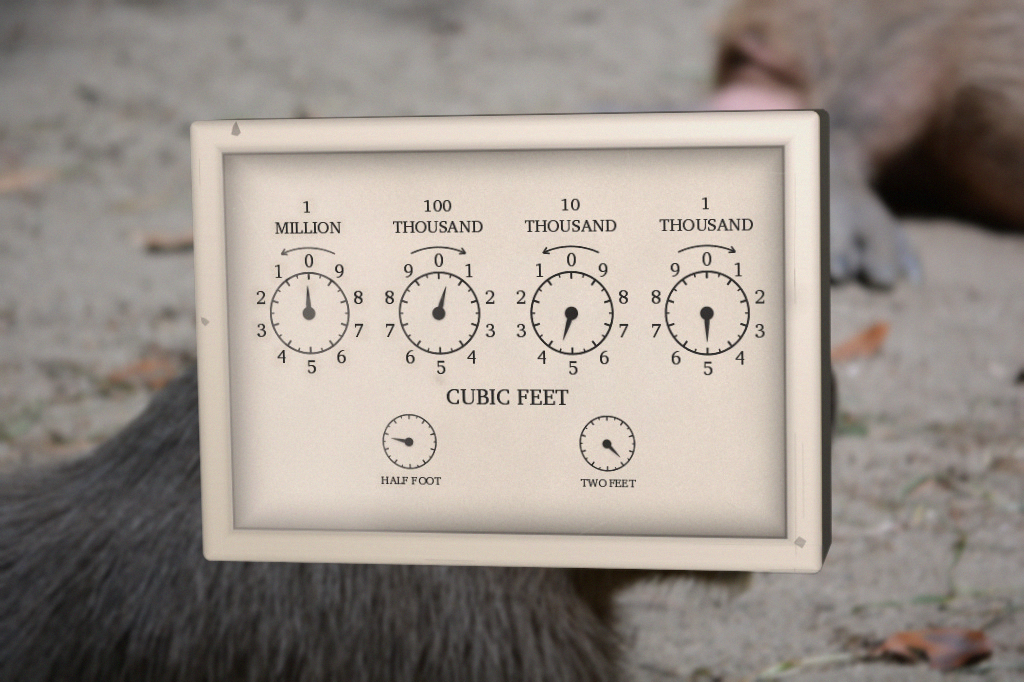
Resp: 4500 ft³
